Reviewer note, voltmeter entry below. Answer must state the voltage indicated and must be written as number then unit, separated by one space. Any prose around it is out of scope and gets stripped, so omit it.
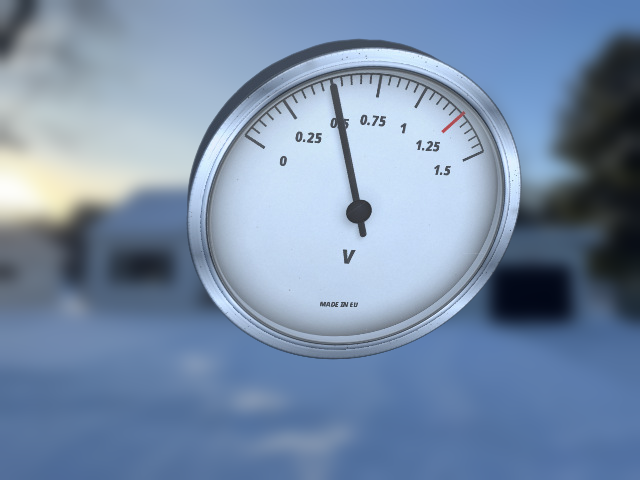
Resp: 0.5 V
